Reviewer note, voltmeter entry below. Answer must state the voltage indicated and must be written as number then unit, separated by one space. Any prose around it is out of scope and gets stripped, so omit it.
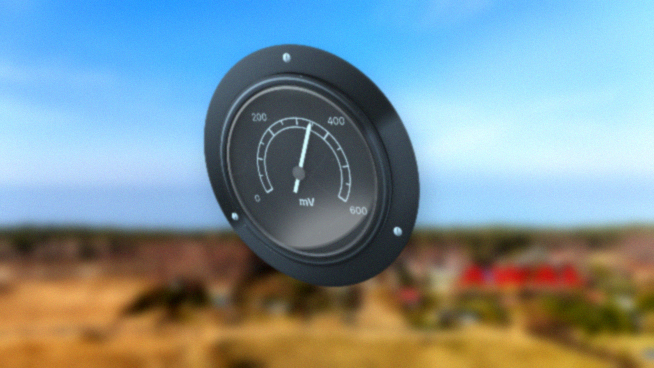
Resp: 350 mV
